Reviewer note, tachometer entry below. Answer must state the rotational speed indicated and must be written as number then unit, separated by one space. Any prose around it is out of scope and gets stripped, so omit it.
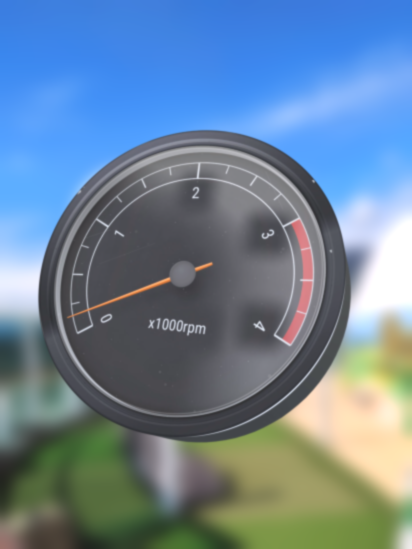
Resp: 125 rpm
